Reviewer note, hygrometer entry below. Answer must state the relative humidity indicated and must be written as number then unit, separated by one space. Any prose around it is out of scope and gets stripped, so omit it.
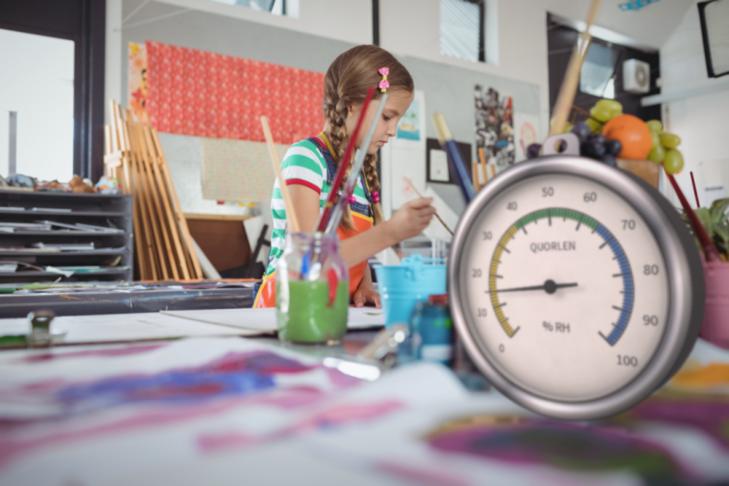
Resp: 15 %
